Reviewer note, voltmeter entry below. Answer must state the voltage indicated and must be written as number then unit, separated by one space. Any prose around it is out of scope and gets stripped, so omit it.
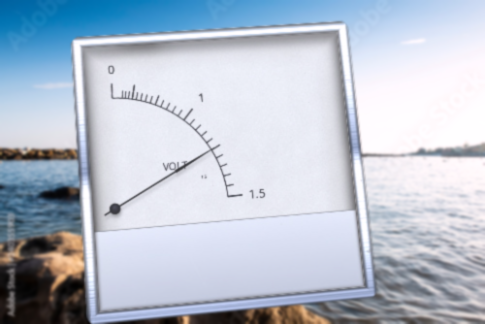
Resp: 1.25 V
